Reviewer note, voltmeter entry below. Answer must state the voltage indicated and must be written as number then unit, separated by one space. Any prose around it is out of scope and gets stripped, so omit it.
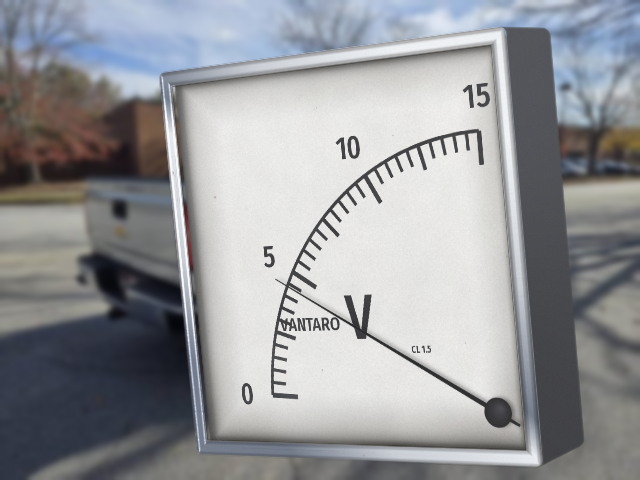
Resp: 4.5 V
